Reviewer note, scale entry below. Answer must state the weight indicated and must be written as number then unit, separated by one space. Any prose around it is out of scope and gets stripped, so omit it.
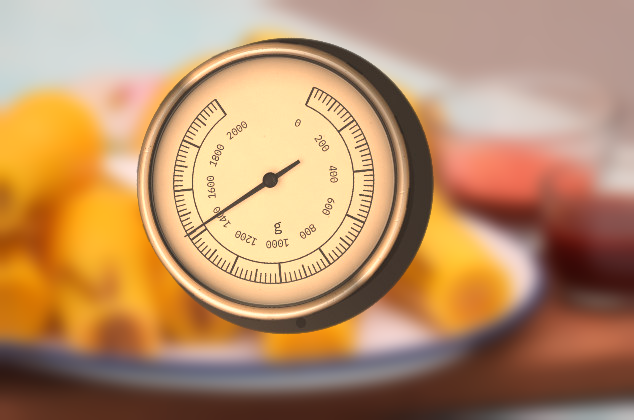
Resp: 1420 g
